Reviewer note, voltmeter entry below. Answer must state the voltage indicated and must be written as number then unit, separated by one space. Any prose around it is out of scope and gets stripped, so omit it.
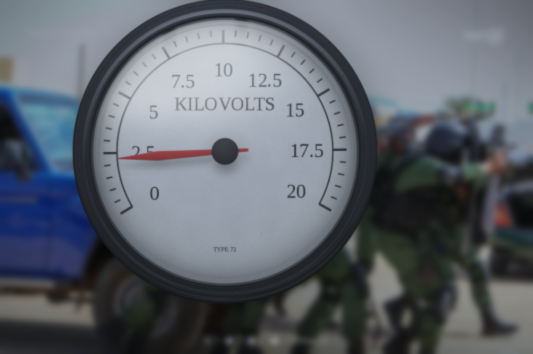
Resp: 2.25 kV
